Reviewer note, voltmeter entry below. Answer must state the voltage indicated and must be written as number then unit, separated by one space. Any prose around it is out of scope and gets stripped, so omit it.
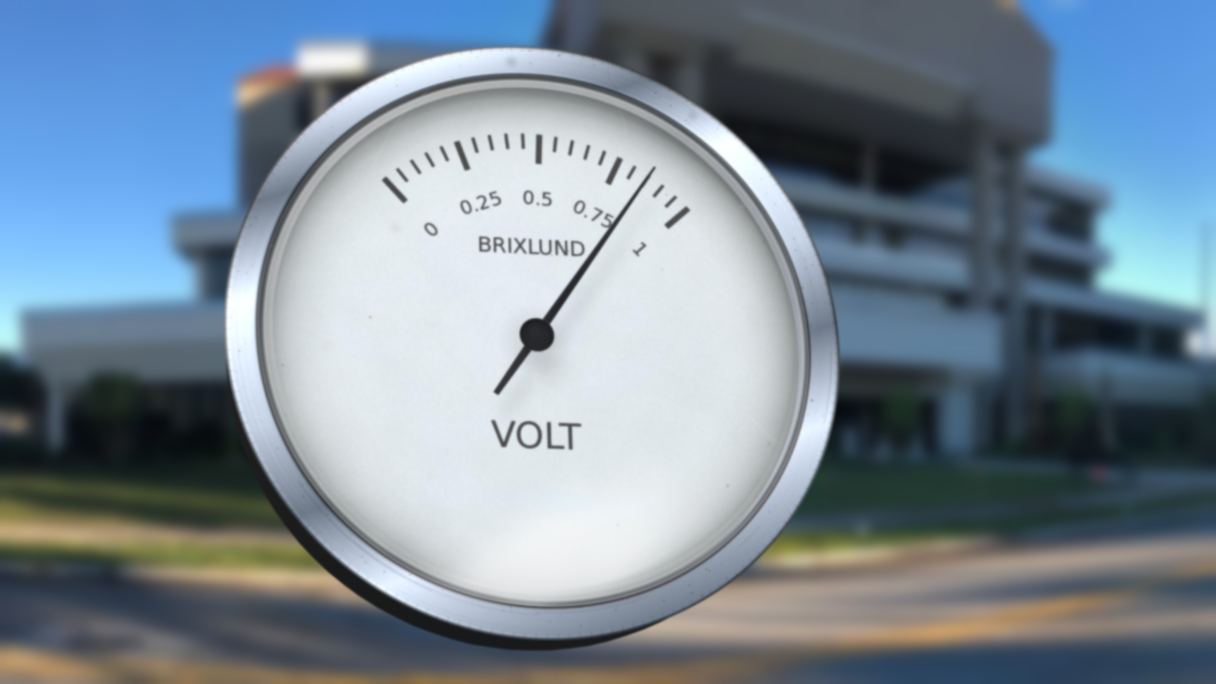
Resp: 0.85 V
